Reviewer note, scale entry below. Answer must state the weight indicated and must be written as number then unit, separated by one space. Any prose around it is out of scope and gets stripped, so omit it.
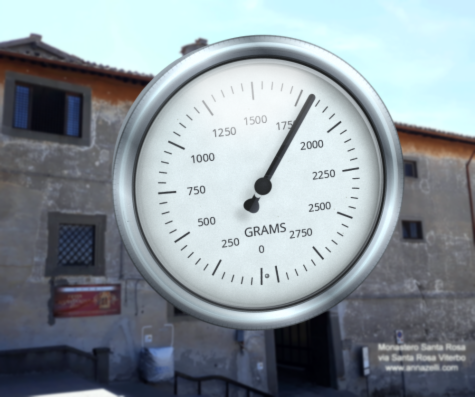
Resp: 1800 g
